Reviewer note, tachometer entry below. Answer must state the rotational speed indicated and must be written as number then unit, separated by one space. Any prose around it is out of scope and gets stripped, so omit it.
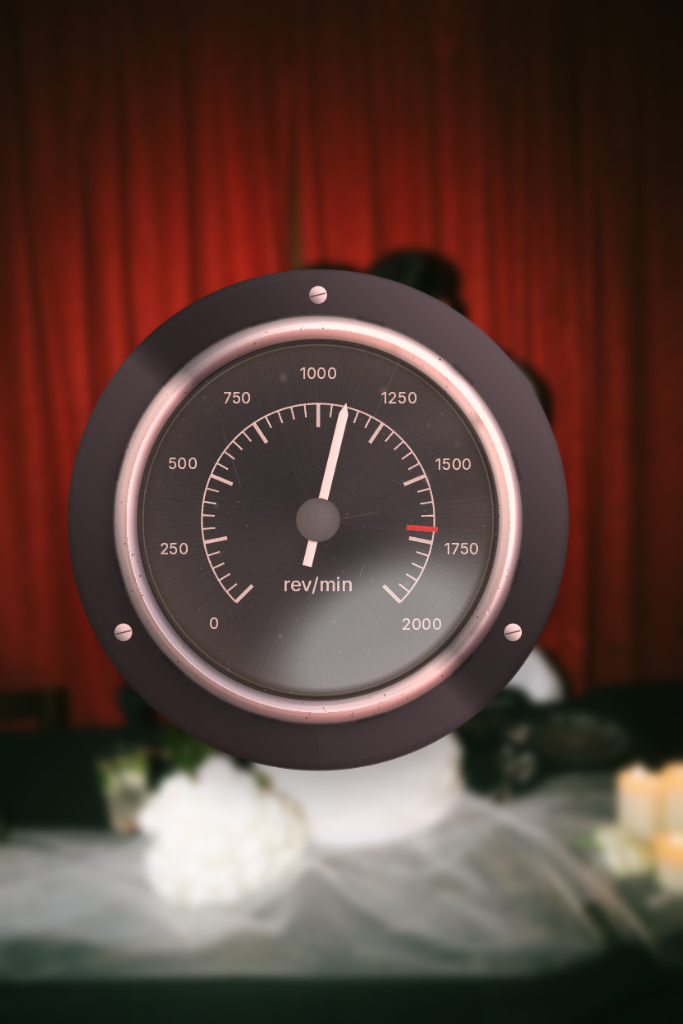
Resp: 1100 rpm
